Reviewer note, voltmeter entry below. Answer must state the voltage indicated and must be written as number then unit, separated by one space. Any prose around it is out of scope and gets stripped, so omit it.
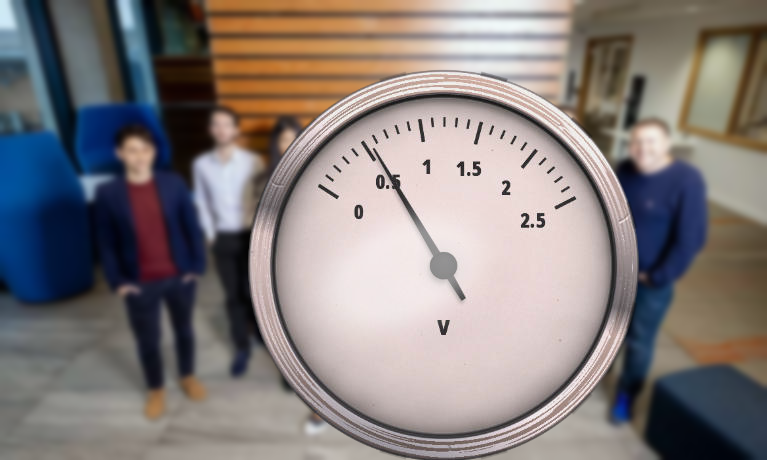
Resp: 0.55 V
